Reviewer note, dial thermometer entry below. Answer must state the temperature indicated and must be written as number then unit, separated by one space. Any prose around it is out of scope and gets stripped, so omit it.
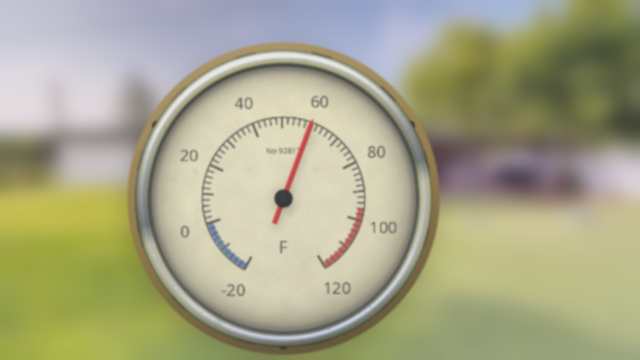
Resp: 60 °F
